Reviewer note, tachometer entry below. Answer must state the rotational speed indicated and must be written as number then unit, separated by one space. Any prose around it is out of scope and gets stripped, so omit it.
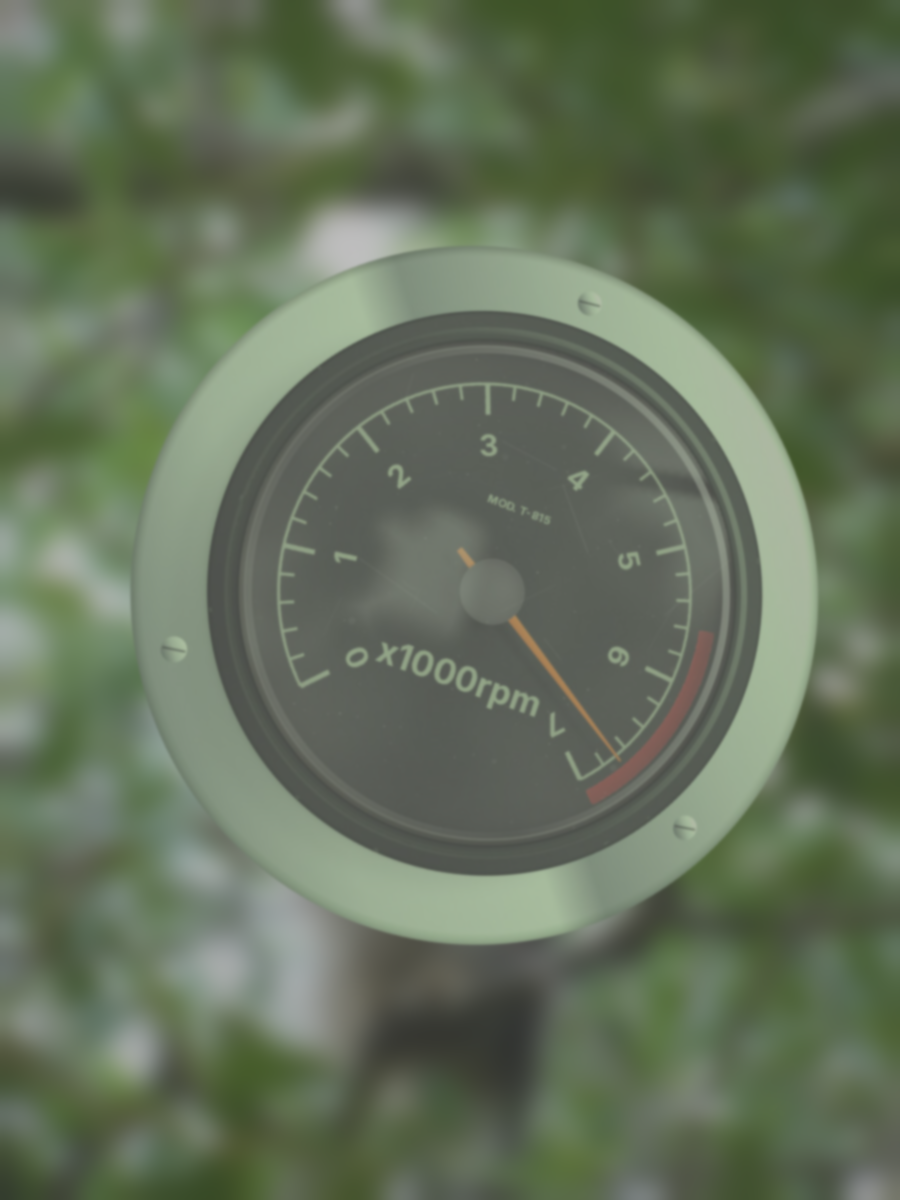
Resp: 6700 rpm
